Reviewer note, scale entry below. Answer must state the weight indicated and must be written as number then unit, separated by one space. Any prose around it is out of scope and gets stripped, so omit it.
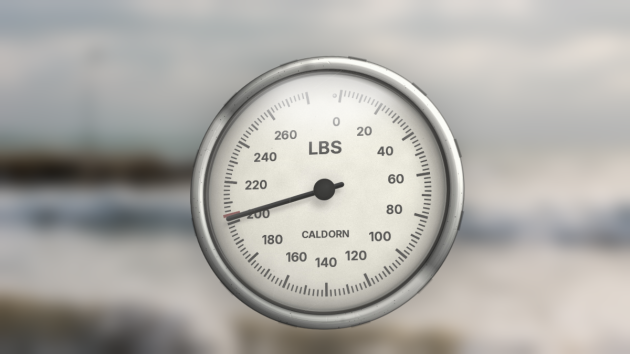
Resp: 202 lb
